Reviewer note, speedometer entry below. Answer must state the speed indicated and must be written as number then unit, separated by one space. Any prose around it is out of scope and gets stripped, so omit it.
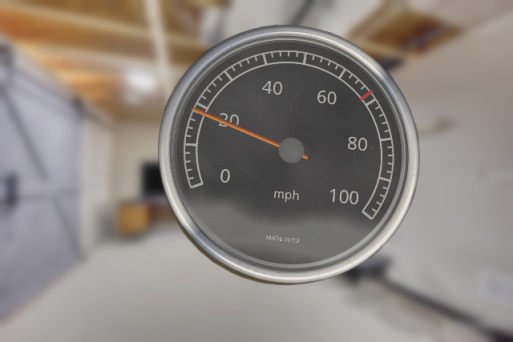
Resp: 18 mph
